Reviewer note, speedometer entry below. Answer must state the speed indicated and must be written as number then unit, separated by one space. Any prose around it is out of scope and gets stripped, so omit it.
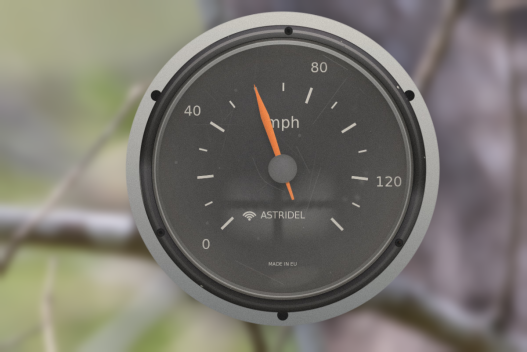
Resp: 60 mph
